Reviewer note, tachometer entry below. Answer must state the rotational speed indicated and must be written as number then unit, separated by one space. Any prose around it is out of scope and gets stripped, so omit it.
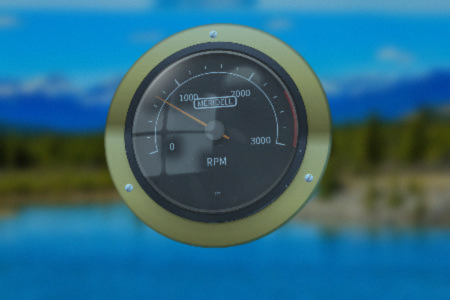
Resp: 700 rpm
